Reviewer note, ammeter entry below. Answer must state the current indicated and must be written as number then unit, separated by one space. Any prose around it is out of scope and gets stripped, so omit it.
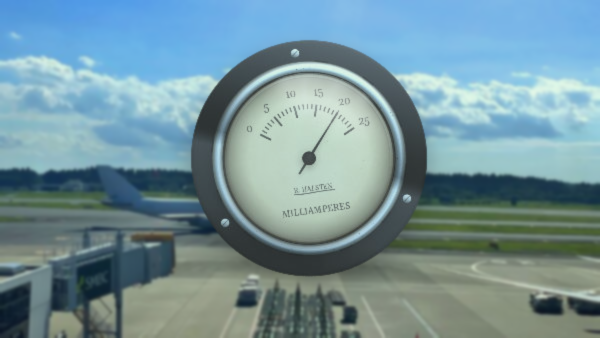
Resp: 20 mA
